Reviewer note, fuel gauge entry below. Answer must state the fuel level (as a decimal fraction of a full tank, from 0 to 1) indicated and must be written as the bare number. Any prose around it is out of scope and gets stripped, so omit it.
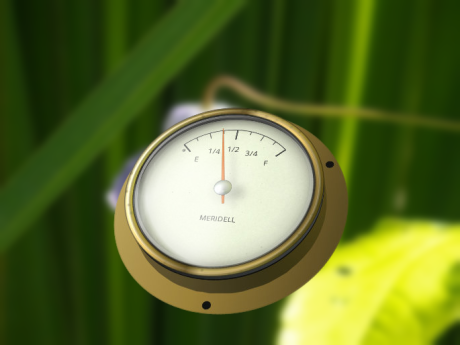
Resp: 0.375
